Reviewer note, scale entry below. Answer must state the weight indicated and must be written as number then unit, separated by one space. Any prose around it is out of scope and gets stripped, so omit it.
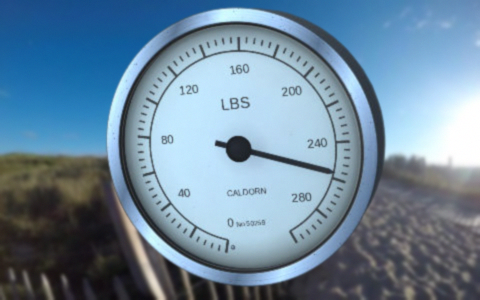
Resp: 256 lb
